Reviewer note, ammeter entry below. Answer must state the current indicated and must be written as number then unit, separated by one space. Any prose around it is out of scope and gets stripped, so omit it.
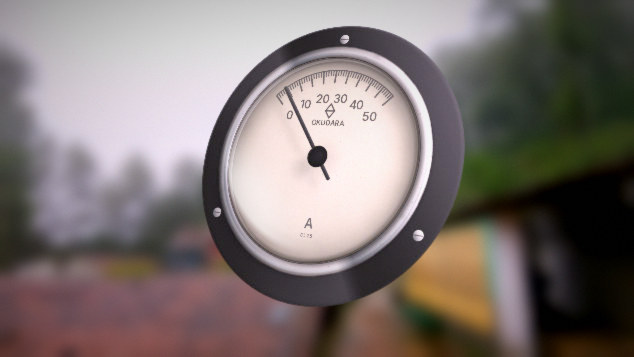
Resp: 5 A
